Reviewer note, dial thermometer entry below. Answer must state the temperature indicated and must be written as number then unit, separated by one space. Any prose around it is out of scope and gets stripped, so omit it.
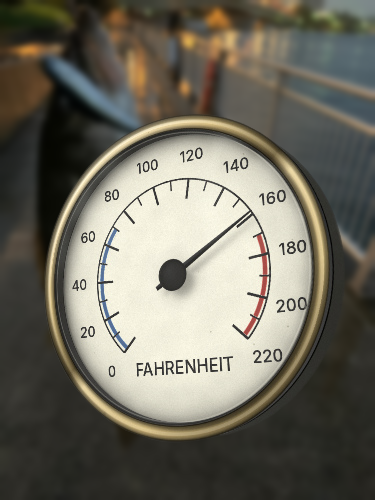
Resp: 160 °F
